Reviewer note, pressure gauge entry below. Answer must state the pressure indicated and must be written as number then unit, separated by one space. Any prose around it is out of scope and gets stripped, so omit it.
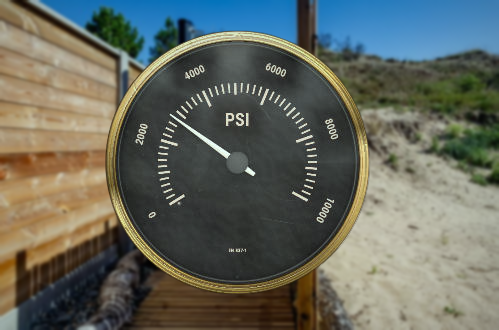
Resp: 2800 psi
